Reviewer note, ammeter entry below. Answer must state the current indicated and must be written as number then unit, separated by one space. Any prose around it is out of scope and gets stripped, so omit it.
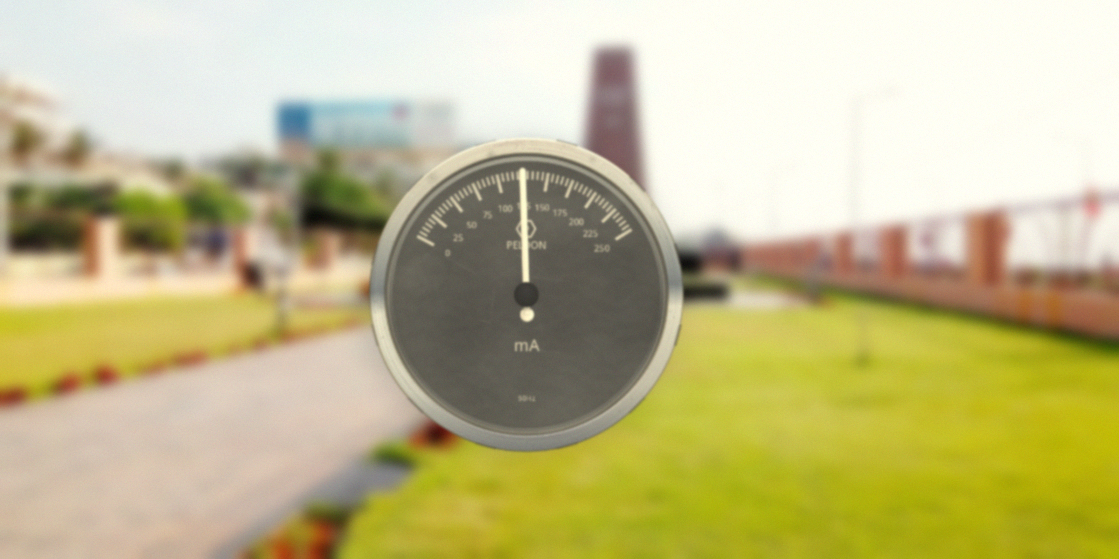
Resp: 125 mA
